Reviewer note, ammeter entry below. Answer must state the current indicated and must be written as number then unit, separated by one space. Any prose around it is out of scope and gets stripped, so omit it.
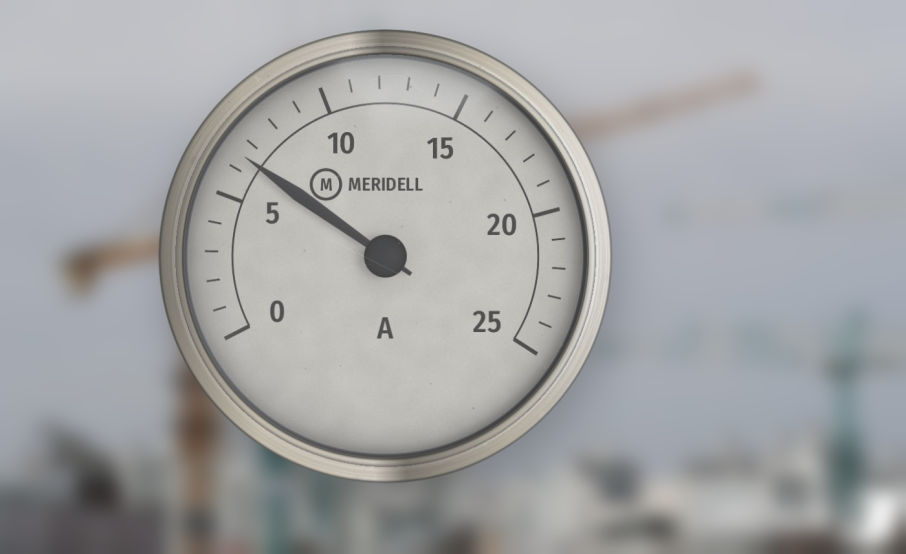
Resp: 6.5 A
